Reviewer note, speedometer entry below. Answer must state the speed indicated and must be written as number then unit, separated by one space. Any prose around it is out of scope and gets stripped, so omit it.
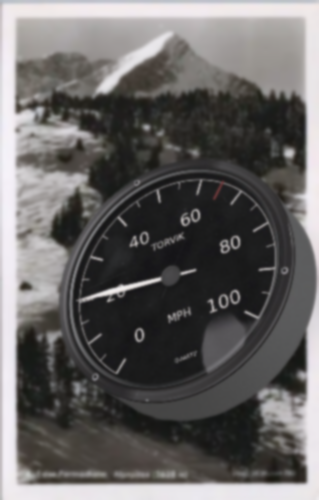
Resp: 20 mph
